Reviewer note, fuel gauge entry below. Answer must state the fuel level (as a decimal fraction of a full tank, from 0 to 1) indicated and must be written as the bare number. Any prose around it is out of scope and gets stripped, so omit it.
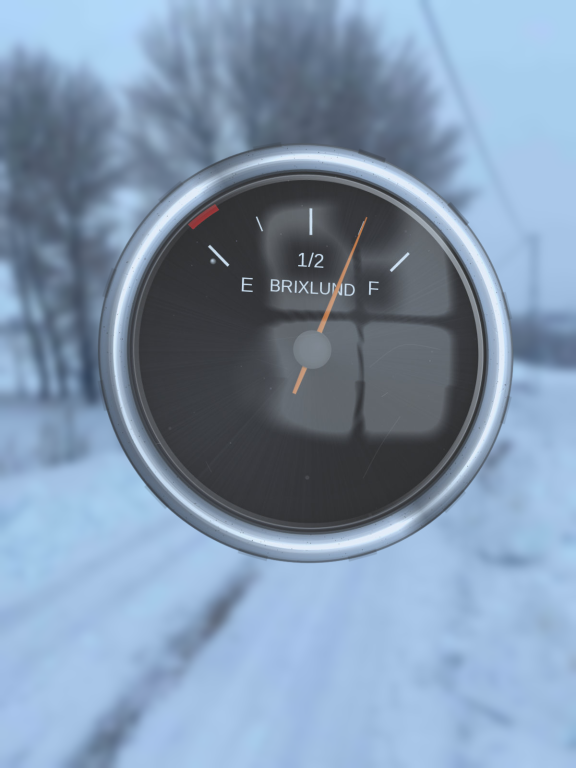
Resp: 0.75
